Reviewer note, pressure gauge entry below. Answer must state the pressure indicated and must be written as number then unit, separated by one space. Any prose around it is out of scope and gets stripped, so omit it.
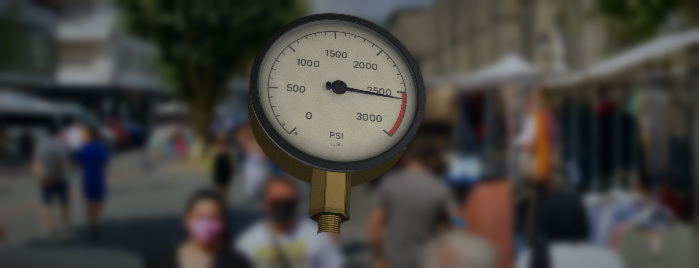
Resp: 2600 psi
